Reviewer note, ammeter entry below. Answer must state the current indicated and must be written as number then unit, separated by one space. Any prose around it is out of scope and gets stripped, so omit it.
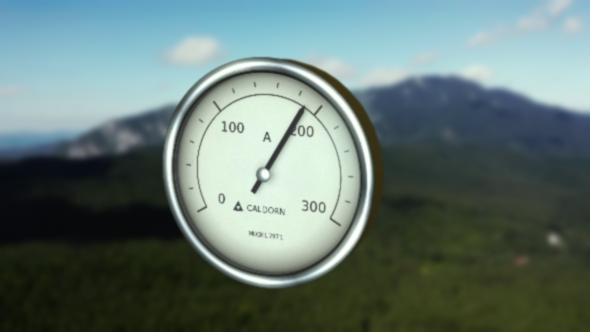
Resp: 190 A
